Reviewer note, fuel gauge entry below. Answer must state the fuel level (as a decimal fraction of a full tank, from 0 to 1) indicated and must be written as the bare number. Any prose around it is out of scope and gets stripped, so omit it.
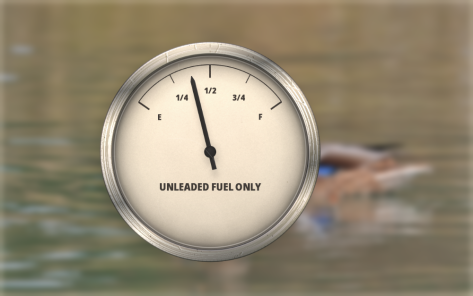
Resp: 0.375
